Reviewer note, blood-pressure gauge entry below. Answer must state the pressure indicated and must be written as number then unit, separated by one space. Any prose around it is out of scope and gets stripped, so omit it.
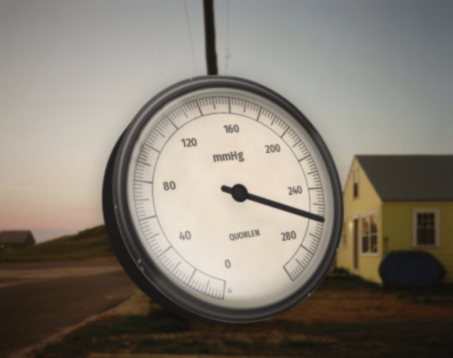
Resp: 260 mmHg
